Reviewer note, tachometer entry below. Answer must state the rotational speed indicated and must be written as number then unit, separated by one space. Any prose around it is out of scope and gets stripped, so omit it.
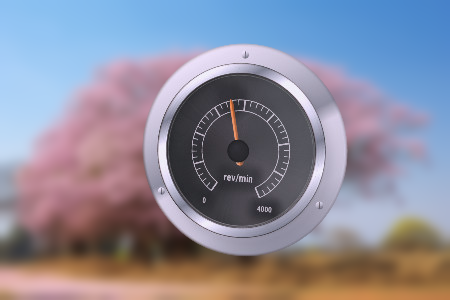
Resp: 1800 rpm
